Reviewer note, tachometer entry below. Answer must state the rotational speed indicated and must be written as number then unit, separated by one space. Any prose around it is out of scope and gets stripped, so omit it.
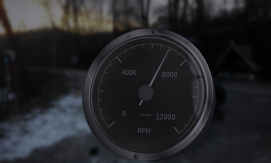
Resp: 7000 rpm
